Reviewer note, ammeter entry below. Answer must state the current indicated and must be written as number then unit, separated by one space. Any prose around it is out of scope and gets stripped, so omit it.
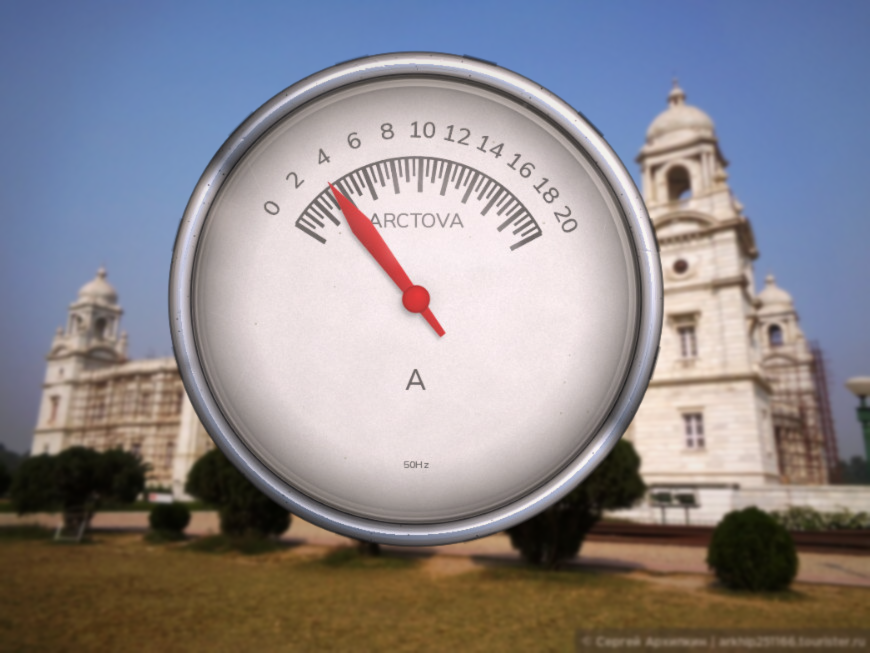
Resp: 3.5 A
